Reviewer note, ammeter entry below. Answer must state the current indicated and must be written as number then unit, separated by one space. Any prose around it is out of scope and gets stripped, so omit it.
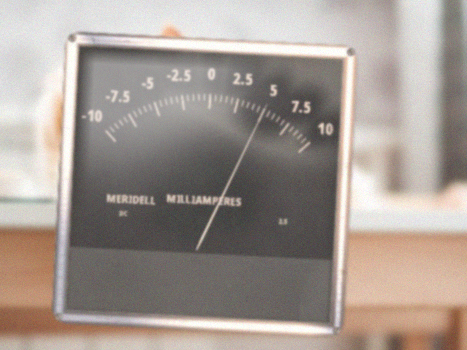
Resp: 5 mA
